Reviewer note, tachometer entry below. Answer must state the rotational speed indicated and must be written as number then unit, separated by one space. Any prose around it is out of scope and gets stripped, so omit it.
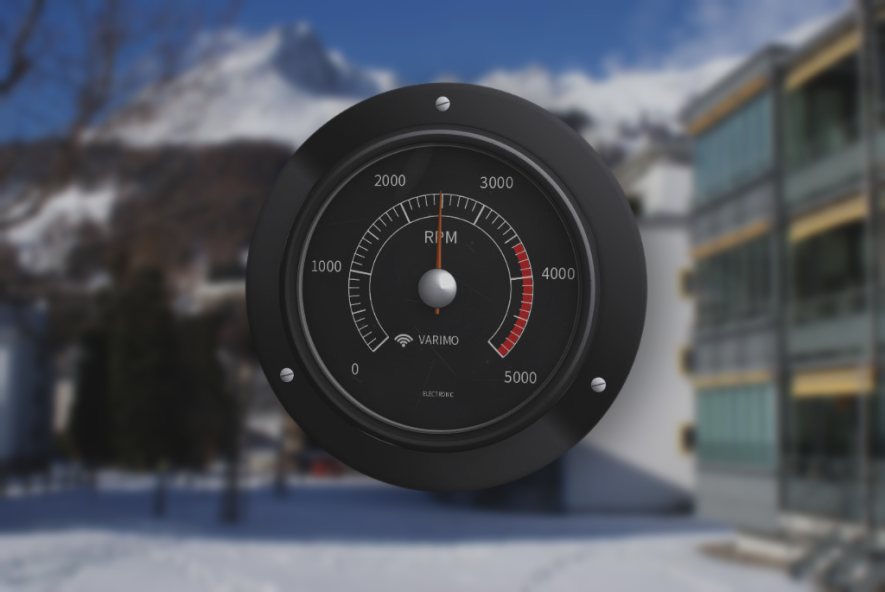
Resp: 2500 rpm
